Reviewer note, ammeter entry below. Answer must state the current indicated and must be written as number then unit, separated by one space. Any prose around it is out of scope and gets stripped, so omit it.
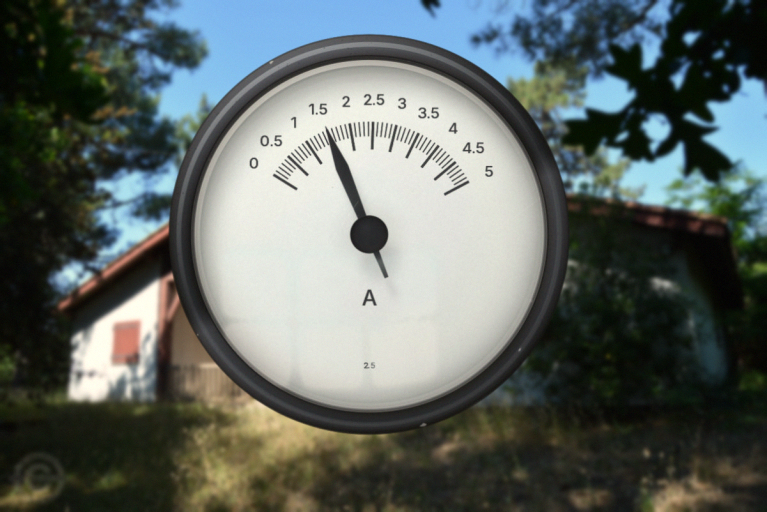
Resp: 1.5 A
